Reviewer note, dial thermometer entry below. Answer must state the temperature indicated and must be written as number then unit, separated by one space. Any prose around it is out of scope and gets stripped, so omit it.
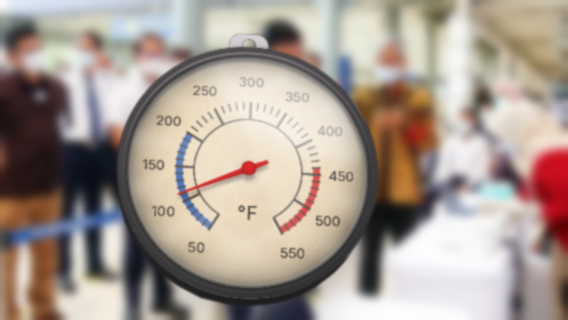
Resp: 110 °F
